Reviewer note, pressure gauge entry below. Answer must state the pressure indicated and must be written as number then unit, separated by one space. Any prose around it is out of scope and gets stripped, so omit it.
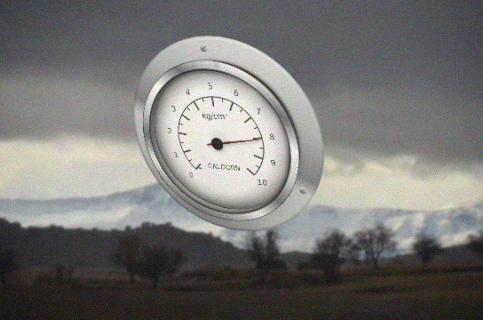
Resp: 8 kg/cm²
